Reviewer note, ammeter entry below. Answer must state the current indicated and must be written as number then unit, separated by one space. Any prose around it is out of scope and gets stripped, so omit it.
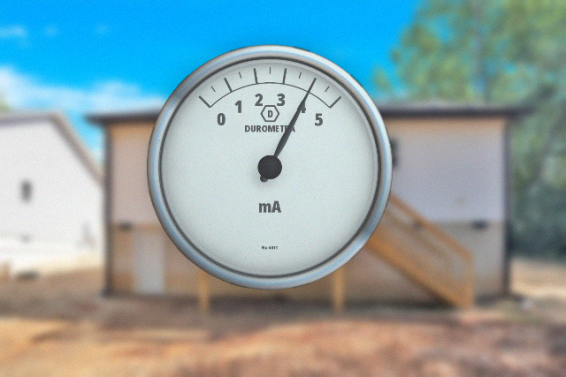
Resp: 4 mA
